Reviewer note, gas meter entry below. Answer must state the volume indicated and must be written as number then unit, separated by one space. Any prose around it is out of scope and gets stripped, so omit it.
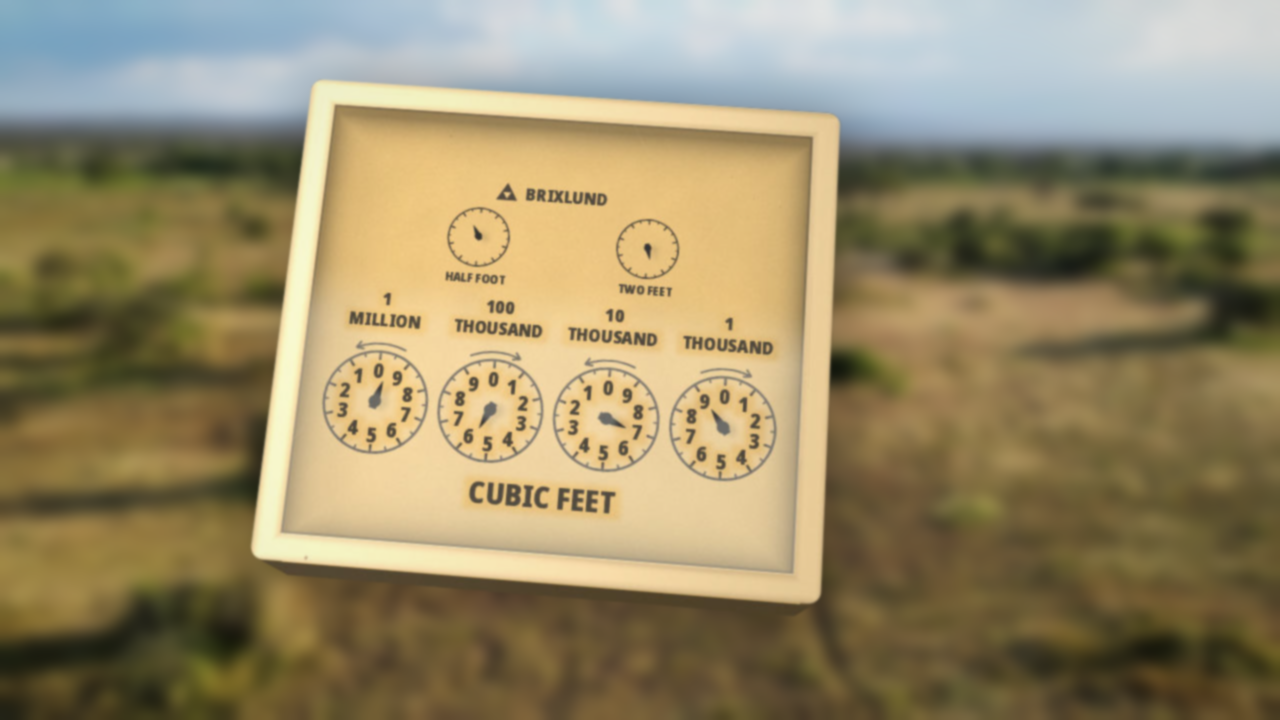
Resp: 956900 ft³
